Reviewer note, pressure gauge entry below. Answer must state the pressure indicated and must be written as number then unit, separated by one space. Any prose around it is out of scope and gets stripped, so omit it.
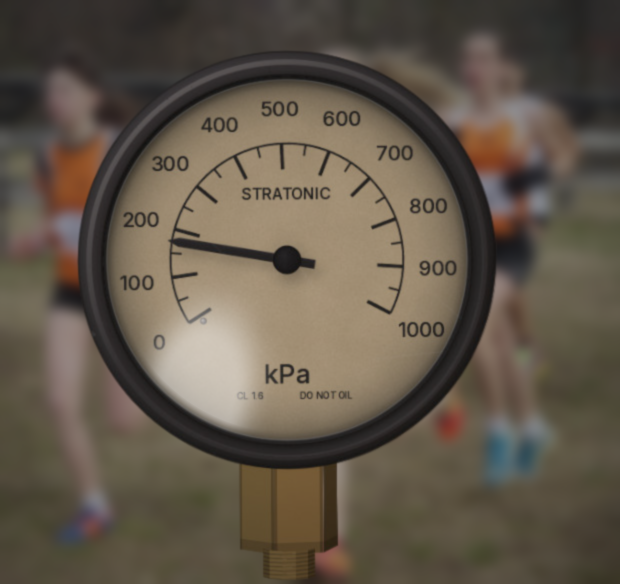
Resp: 175 kPa
